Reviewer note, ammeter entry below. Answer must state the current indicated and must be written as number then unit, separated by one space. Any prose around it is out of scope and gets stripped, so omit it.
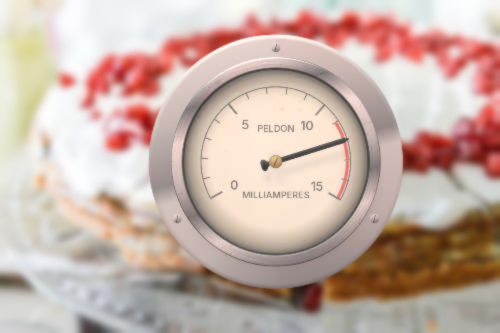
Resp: 12 mA
